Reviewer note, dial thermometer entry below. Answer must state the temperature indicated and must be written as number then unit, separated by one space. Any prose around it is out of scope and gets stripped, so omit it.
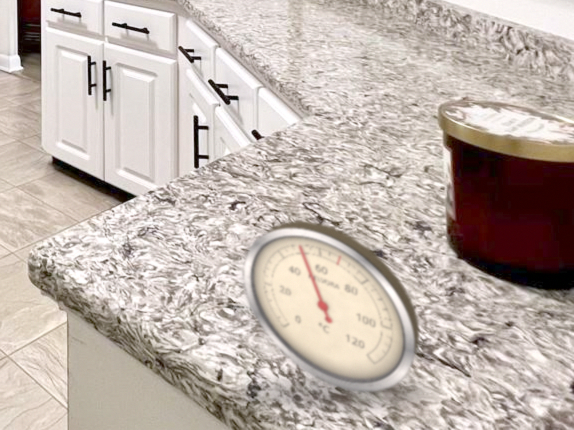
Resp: 52 °C
